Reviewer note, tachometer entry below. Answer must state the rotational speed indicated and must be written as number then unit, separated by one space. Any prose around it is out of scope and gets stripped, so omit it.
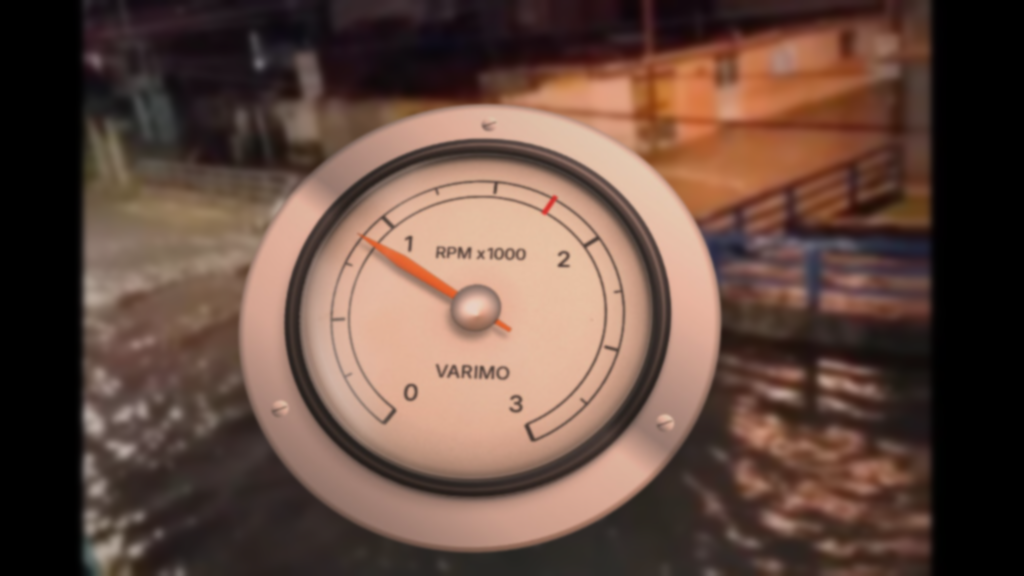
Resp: 875 rpm
